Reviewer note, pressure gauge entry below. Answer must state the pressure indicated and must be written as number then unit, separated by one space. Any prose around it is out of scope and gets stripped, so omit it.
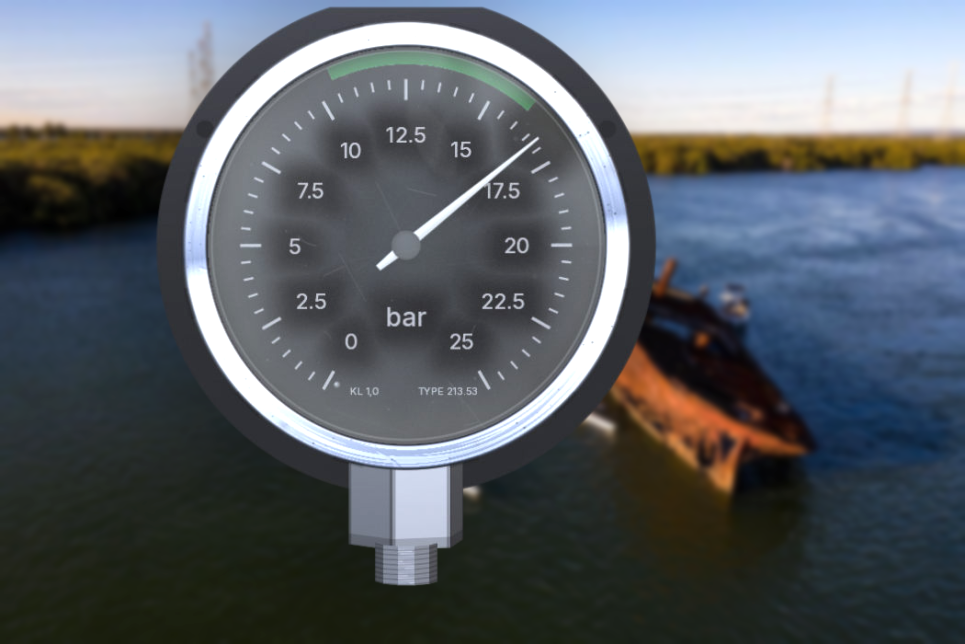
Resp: 16.75 bar
